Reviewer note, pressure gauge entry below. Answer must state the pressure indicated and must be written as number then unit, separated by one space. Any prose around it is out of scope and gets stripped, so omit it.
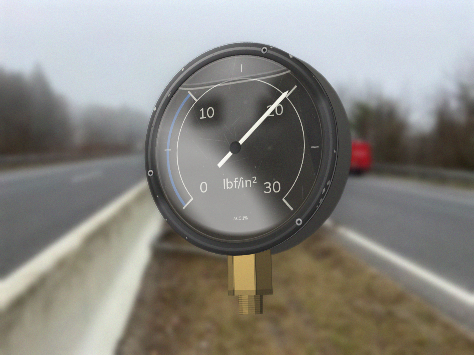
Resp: 20 psi
